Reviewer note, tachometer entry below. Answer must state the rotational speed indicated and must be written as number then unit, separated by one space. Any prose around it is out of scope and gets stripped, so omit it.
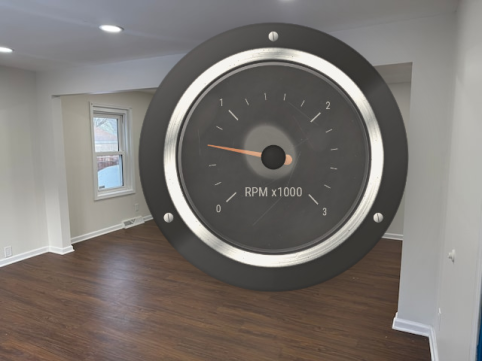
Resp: 600 rpm
